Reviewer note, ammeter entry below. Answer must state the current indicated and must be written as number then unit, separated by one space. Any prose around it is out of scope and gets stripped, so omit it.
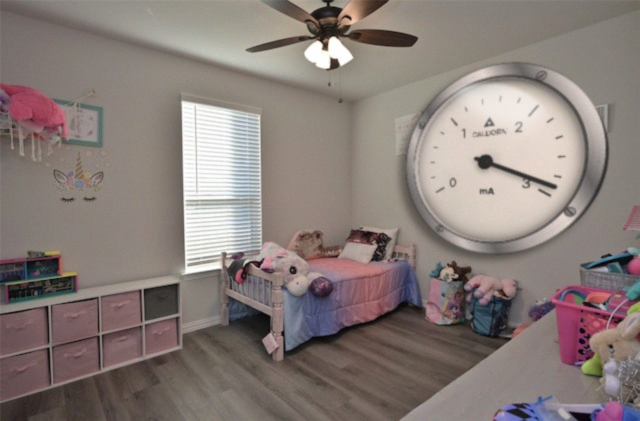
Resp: 2.9 mA
